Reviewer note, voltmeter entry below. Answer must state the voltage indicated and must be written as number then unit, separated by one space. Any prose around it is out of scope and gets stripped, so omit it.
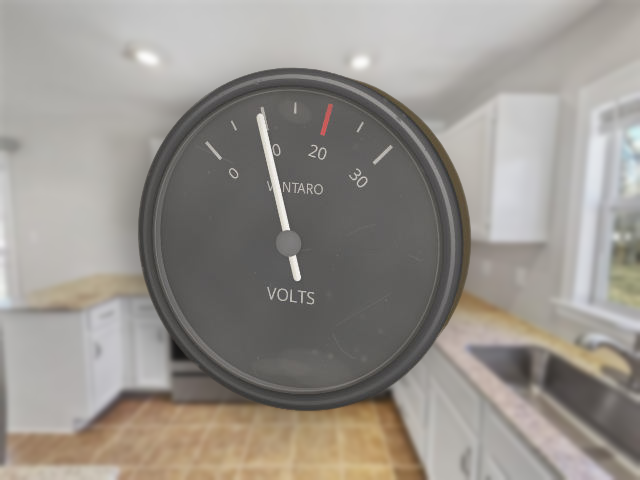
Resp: 10 V
